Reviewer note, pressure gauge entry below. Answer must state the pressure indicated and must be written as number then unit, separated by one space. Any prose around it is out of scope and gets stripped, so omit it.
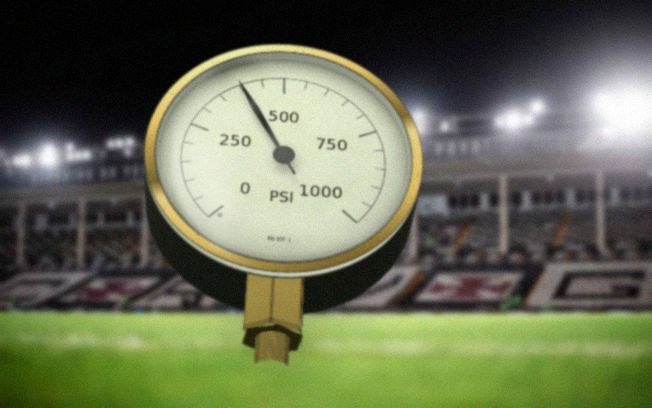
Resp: 400 psi
